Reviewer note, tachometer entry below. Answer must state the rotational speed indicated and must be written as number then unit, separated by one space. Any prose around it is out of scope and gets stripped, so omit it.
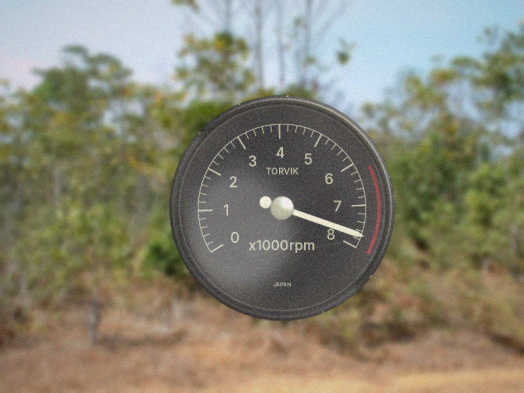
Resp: 7700 rpm
